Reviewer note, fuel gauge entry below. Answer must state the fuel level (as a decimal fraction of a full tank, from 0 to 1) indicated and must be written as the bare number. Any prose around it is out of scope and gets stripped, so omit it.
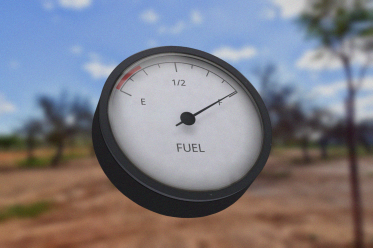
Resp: 1
